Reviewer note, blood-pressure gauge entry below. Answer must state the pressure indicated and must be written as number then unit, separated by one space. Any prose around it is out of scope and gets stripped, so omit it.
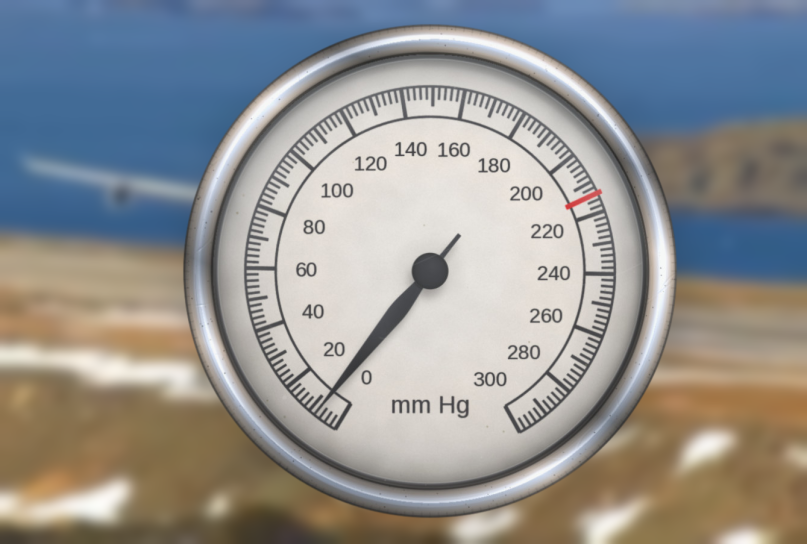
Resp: 8 mmHg
